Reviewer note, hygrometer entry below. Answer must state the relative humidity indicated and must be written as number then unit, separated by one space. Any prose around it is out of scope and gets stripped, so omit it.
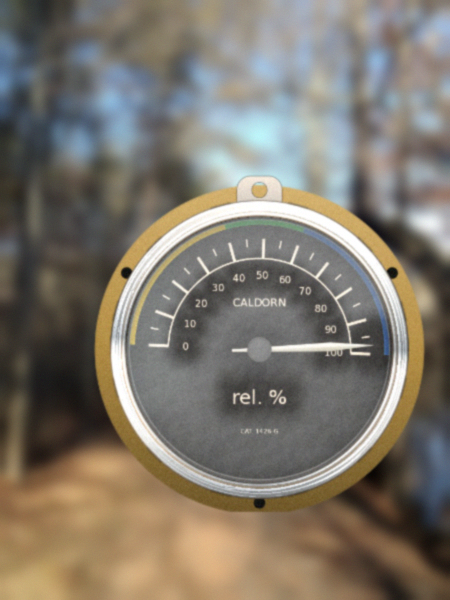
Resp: 97.5 %
